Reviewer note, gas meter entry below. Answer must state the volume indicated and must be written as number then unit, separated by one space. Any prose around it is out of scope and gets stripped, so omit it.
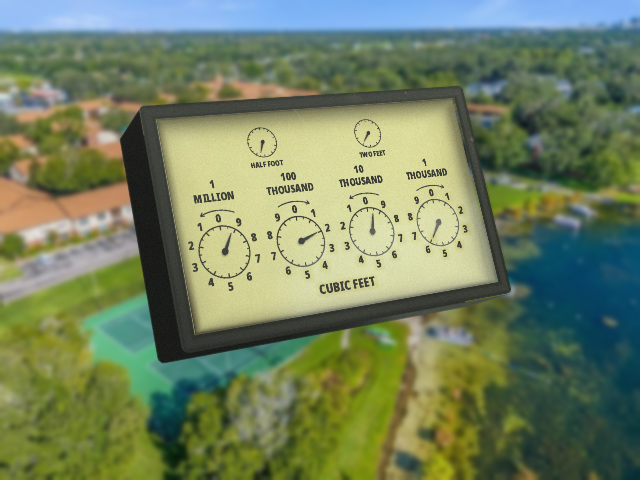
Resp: 919600 ft³
